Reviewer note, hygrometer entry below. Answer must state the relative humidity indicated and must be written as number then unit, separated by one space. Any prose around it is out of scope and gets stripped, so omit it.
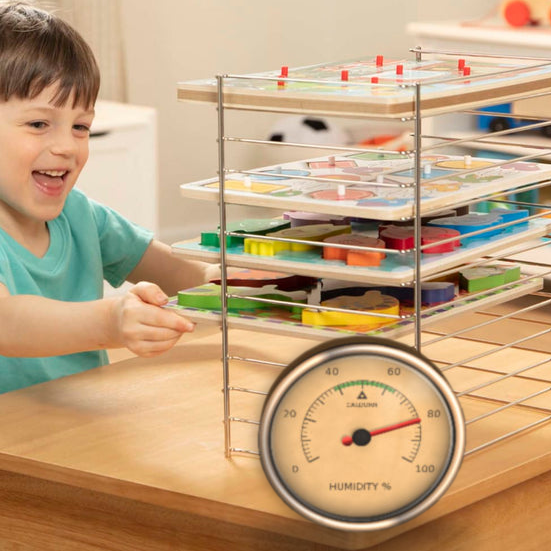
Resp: 80 %
